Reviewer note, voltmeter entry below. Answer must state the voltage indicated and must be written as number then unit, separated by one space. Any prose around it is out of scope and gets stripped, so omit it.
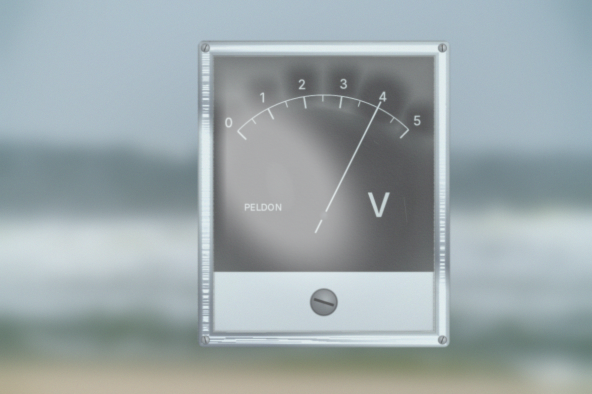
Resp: 4 V
